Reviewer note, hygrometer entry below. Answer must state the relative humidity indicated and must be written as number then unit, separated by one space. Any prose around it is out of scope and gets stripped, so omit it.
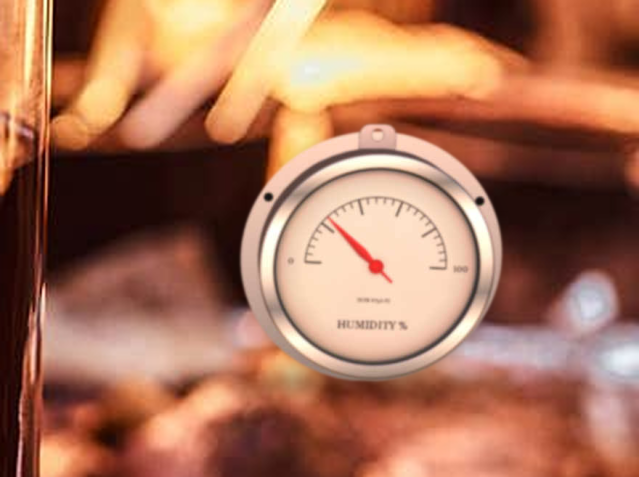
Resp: 24 %
